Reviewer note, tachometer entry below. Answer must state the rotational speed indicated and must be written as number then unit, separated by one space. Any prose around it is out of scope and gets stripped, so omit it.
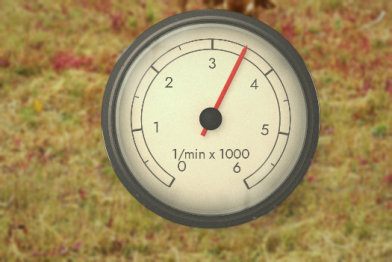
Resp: 3500 rpm
